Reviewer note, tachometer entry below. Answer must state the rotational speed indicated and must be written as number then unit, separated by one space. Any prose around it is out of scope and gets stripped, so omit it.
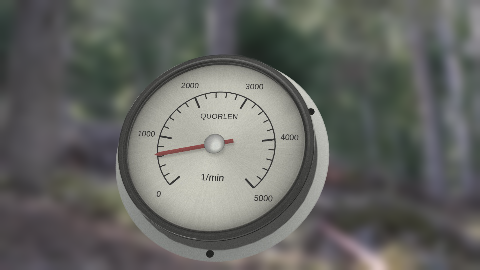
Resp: 600 rpm
